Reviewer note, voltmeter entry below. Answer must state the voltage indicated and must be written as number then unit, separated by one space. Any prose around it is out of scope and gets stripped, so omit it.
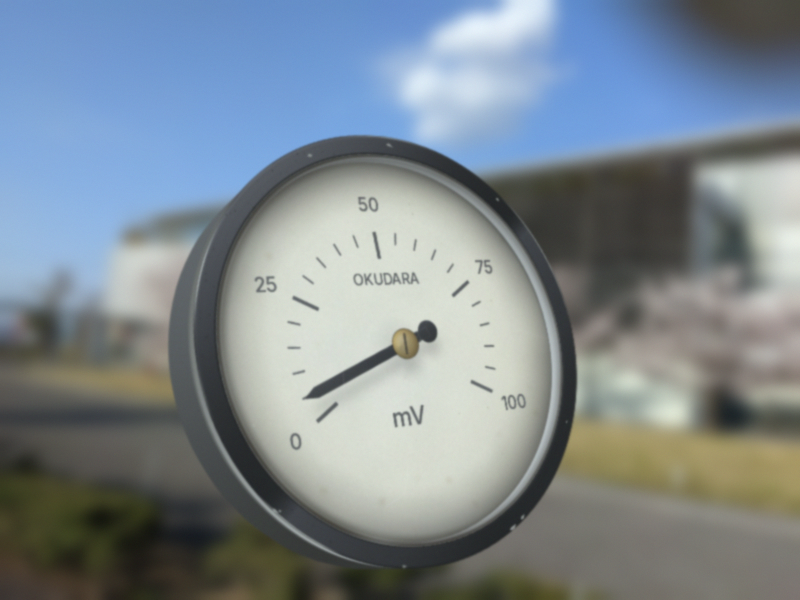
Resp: 5 mV
